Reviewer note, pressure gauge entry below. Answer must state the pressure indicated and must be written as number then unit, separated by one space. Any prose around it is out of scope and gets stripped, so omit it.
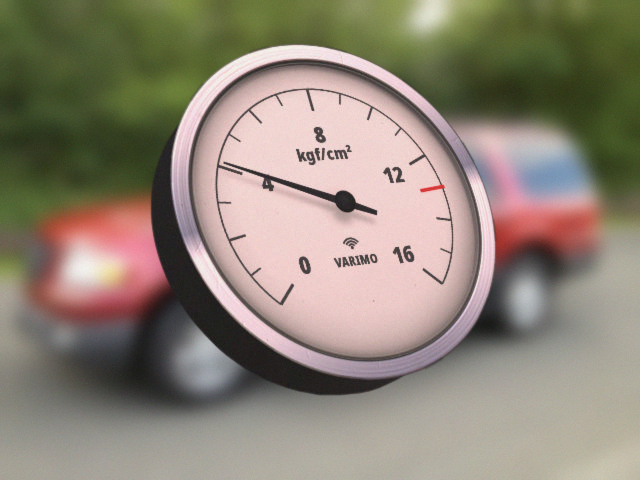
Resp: 4 kg/cm²
